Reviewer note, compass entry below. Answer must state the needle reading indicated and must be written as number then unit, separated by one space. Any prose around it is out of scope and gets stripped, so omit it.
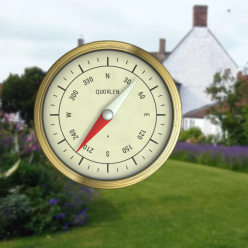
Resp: 220 °
